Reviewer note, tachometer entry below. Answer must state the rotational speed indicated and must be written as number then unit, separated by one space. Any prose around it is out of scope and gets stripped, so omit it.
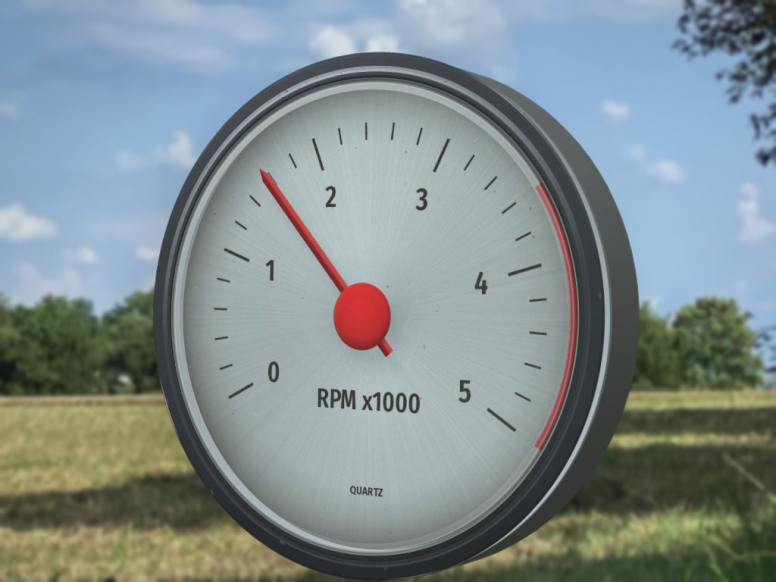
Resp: 1600 rpm
